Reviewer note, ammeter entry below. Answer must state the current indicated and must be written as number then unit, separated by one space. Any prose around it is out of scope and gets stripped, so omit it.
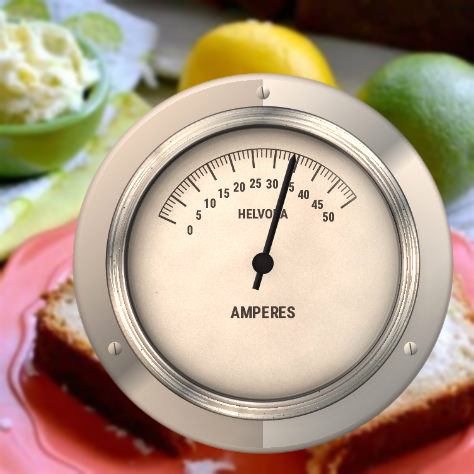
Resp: 34 A
